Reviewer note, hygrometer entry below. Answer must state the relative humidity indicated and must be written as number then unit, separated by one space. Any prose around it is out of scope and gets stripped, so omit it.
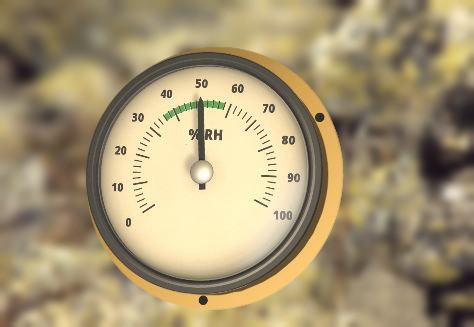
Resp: 50 %
